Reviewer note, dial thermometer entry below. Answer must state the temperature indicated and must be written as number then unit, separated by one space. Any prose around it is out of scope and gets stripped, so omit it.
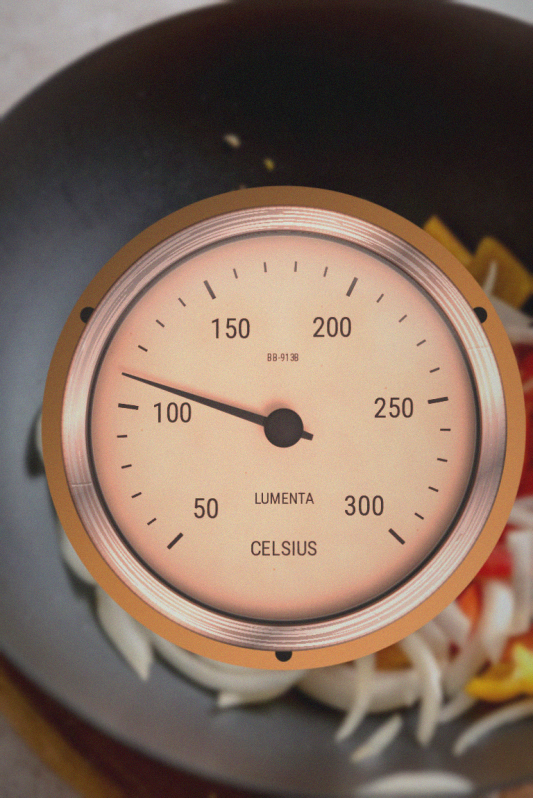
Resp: 110 °C
